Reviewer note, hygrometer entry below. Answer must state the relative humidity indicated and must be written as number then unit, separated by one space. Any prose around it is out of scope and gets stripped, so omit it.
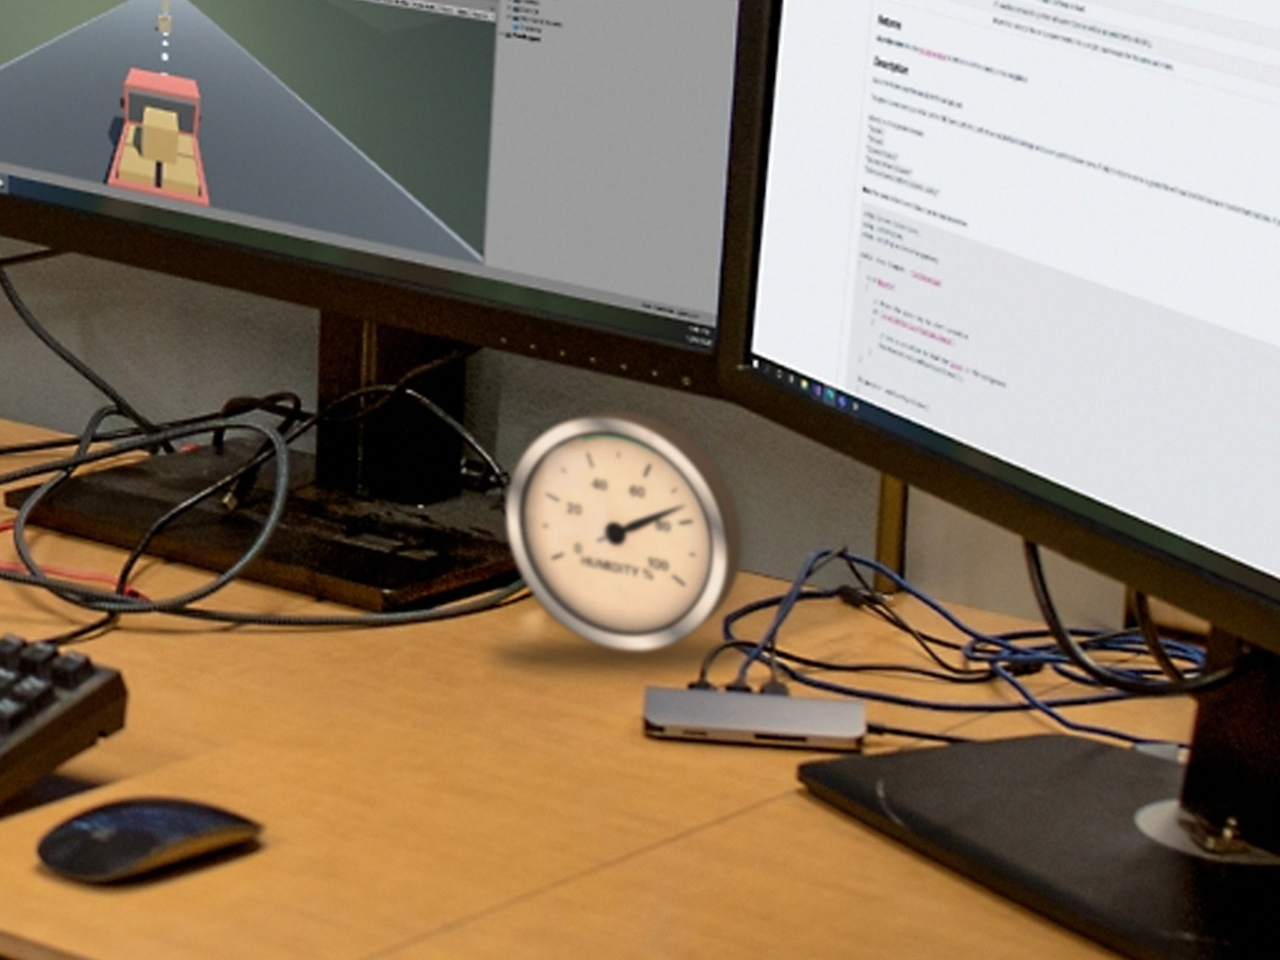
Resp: 75 %
